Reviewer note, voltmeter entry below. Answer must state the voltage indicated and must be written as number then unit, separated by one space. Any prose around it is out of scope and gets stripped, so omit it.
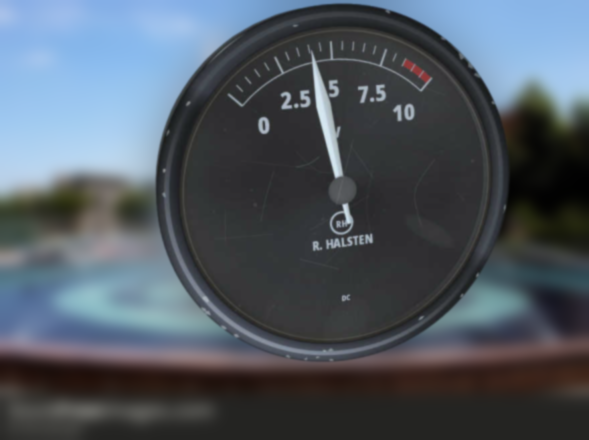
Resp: 4 V
